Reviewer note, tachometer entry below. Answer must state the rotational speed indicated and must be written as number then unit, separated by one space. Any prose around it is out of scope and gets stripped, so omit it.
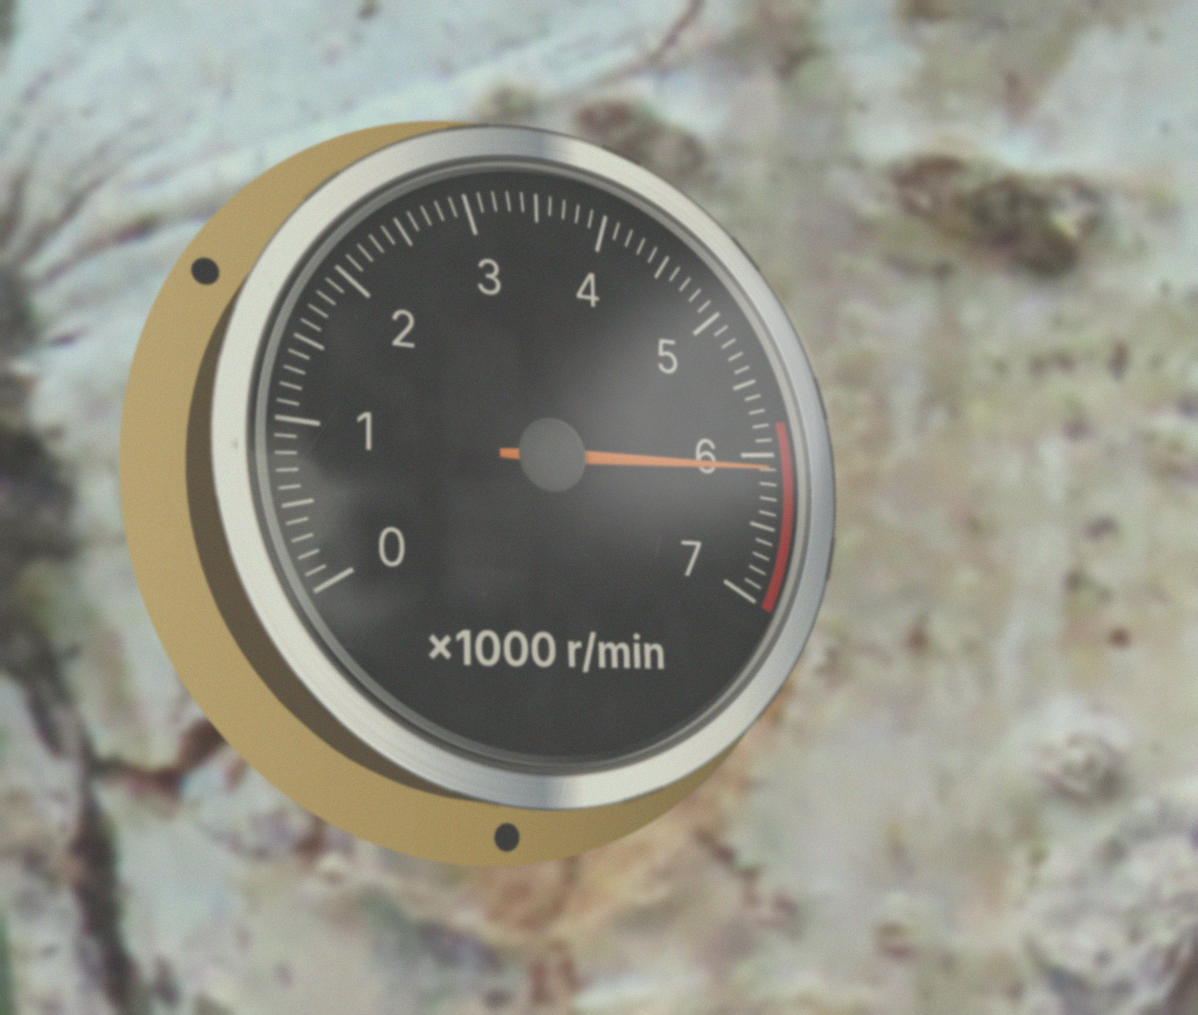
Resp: 6100 rpm
